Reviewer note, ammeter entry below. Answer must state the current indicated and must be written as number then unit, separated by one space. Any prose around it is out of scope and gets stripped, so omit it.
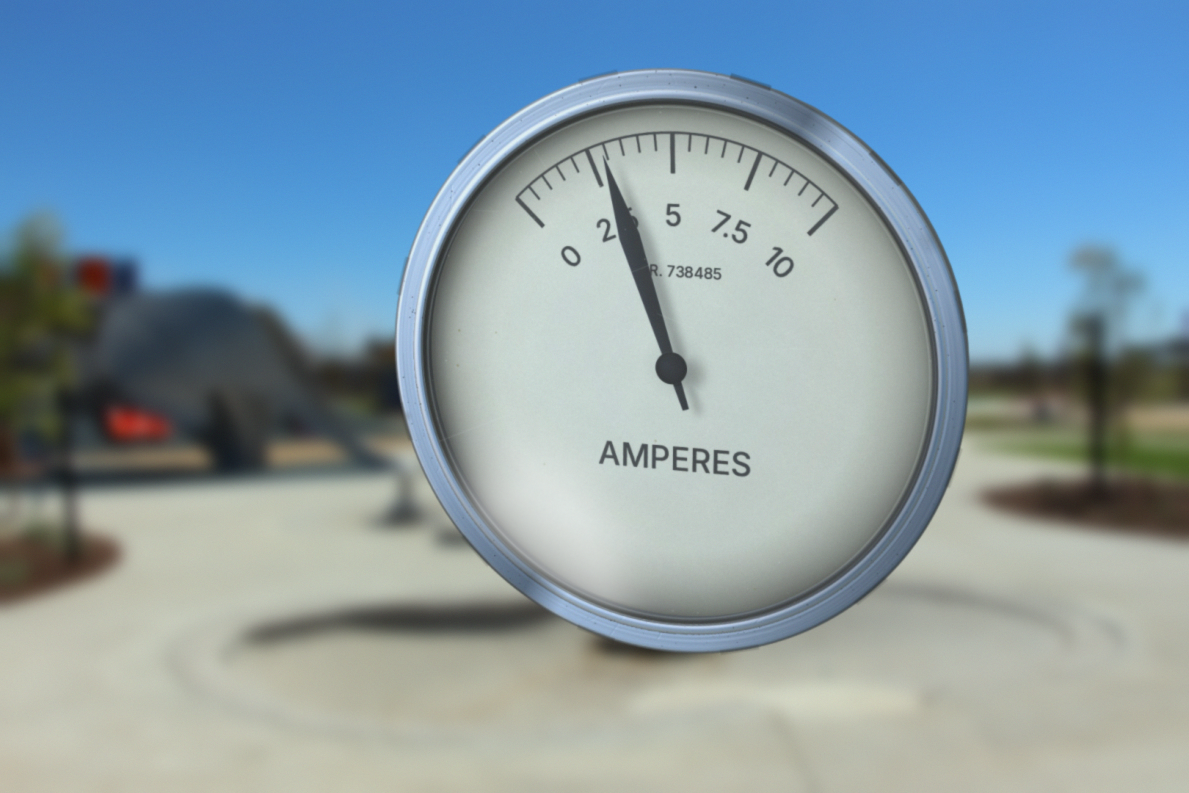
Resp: 3 A
